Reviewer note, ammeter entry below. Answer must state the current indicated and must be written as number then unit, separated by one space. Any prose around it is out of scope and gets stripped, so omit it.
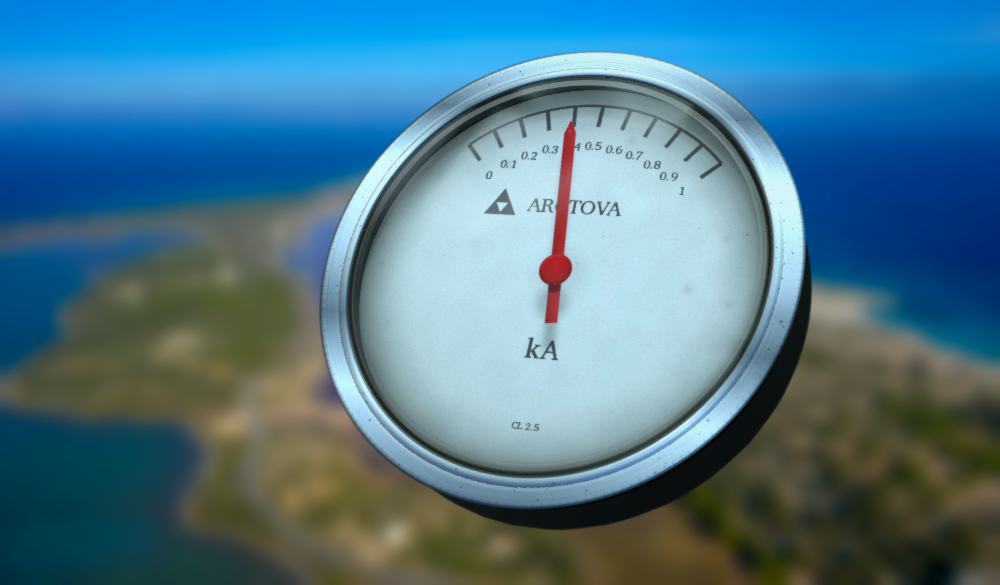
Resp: 0.4 kA
